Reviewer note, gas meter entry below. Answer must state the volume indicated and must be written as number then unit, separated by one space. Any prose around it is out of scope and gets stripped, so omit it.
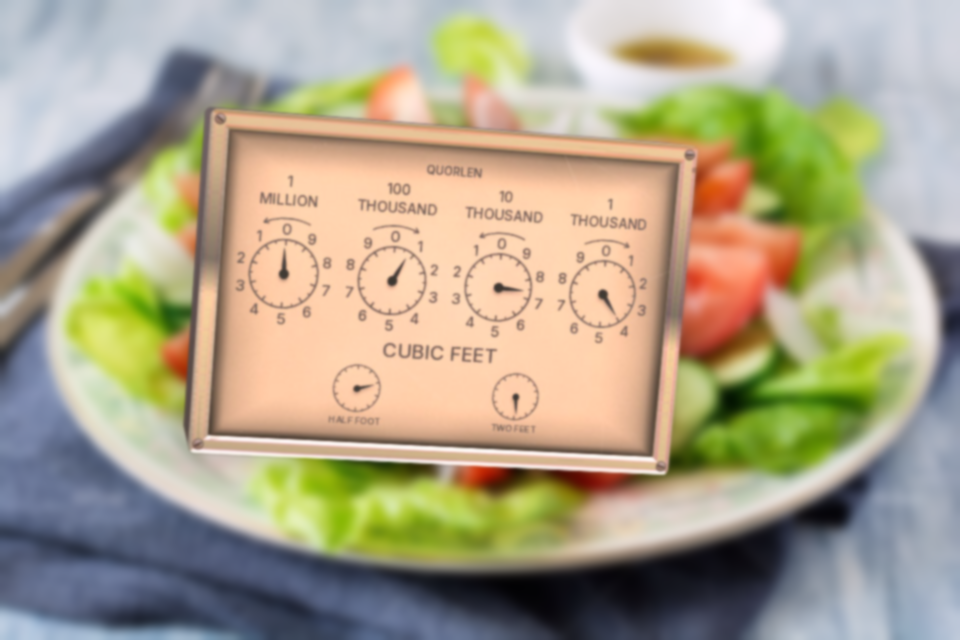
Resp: 7400 ft³
